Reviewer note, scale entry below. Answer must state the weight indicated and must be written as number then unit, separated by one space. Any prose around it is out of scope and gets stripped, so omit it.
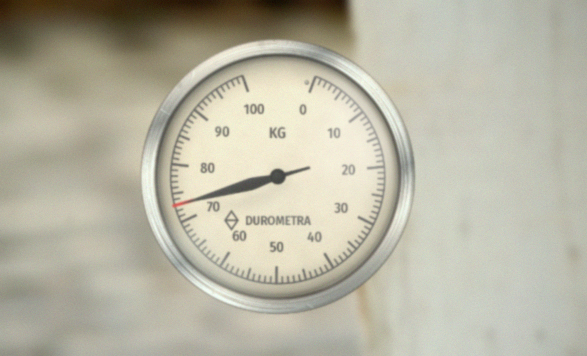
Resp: 73 kg
